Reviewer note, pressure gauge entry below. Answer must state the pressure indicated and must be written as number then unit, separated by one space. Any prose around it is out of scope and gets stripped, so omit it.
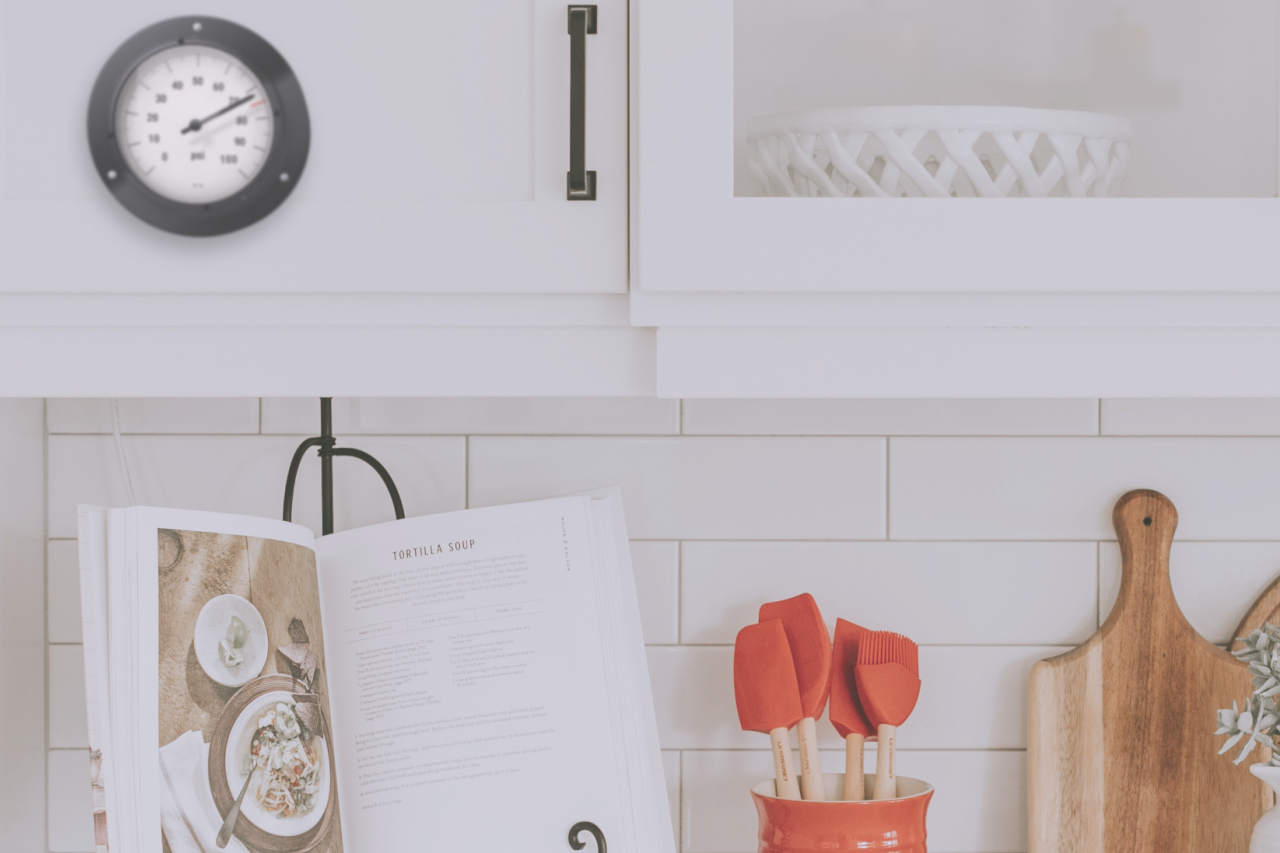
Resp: 72.5 psi
